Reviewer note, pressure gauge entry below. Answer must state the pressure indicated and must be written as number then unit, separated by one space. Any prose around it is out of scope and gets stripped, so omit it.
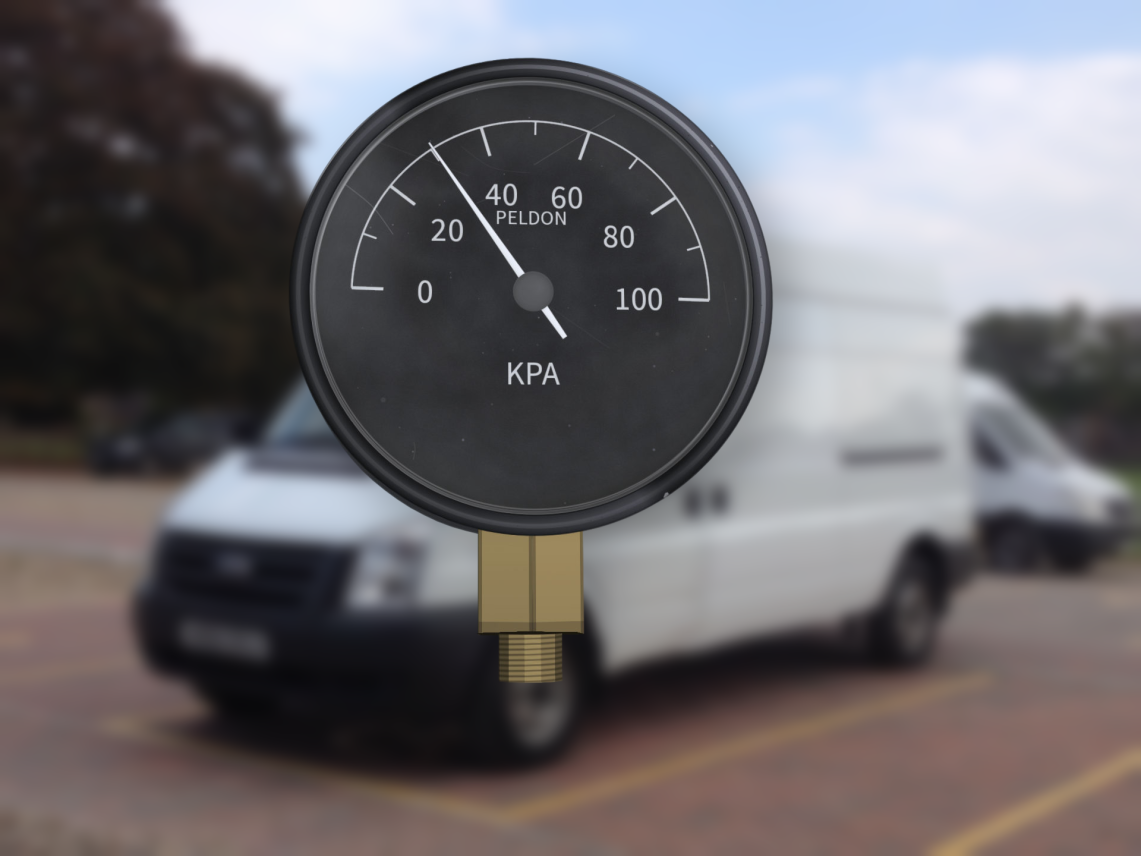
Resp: 30 kPa
